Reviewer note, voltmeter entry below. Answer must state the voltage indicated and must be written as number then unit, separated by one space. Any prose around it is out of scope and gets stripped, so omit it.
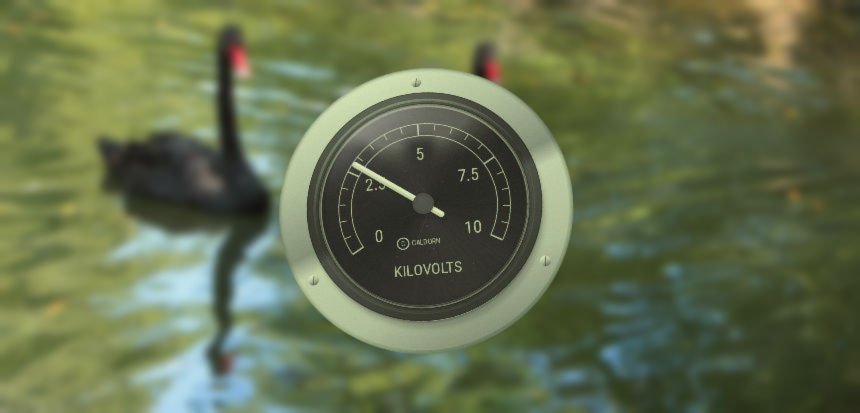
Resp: 2.75 kV
